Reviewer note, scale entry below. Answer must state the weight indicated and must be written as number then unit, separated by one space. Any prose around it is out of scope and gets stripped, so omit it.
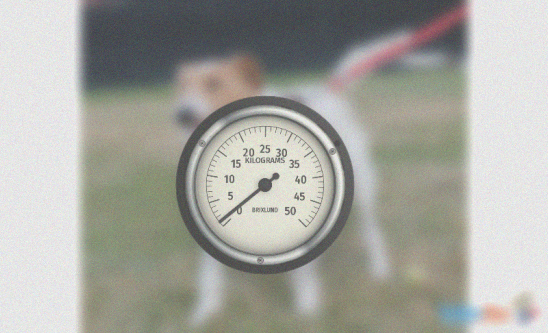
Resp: 1 kg
